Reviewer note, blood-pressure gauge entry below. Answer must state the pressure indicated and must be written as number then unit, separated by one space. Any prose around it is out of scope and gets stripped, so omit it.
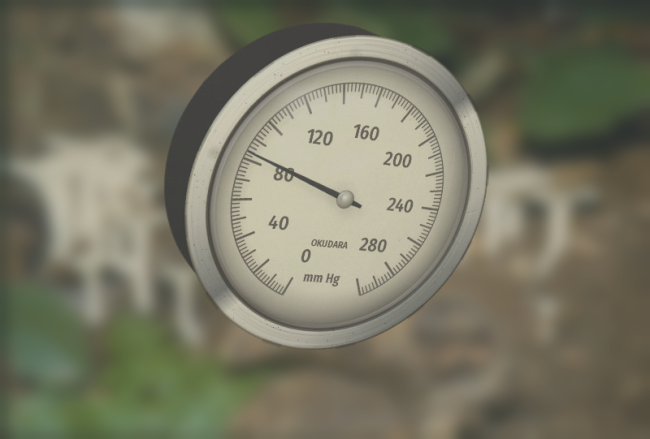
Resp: 84 mmHg
